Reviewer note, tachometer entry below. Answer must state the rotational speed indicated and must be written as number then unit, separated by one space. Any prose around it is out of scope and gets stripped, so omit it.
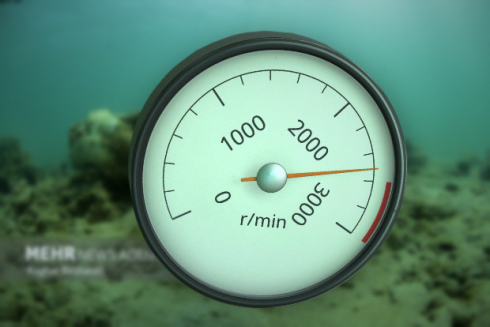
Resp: 2500 rpm
